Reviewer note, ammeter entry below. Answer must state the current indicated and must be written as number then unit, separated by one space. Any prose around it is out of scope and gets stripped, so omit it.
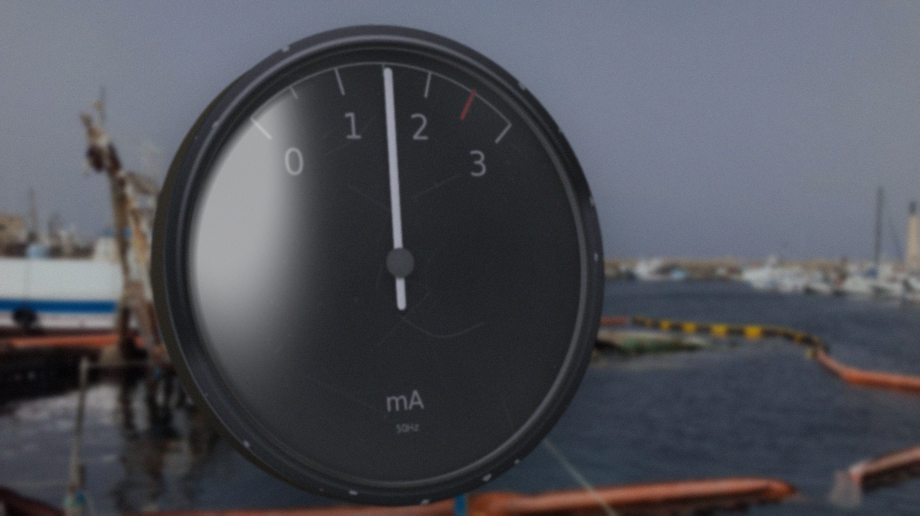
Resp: 1.5 mA
